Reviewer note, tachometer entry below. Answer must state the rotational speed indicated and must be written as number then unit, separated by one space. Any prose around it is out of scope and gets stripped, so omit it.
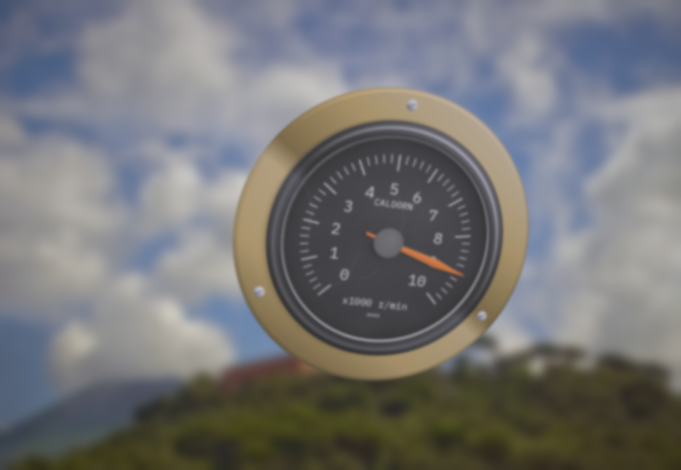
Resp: 9000 rpm
